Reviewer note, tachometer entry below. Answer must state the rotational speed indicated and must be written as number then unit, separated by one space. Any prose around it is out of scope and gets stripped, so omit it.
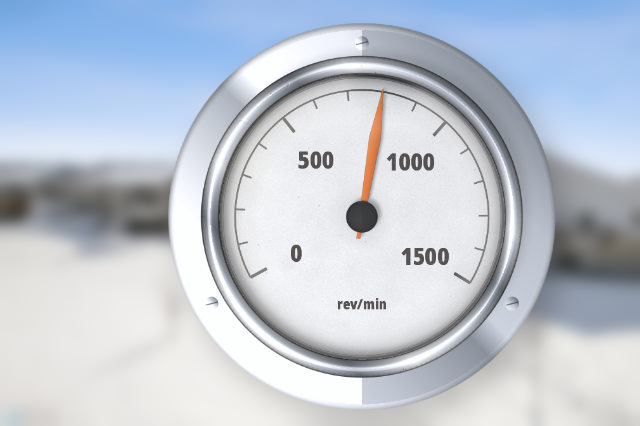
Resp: 800 rpm
